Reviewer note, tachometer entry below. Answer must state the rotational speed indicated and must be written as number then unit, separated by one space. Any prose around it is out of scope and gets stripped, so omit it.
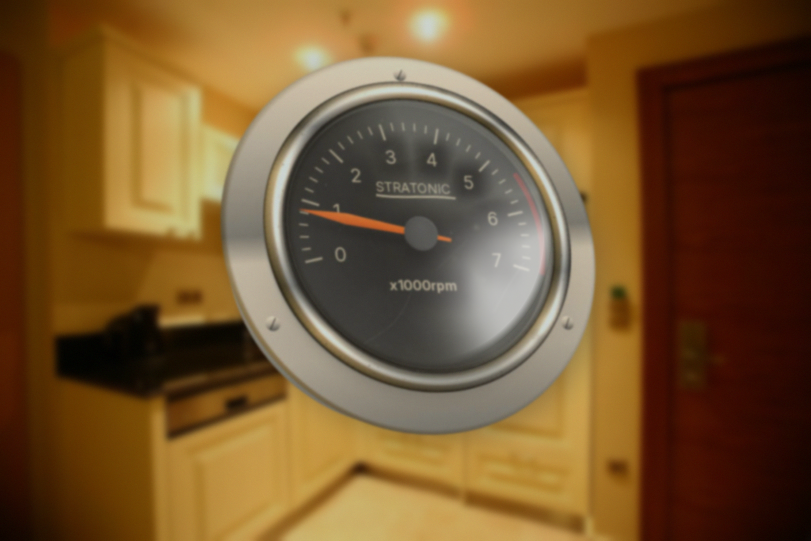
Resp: 800 rpm
